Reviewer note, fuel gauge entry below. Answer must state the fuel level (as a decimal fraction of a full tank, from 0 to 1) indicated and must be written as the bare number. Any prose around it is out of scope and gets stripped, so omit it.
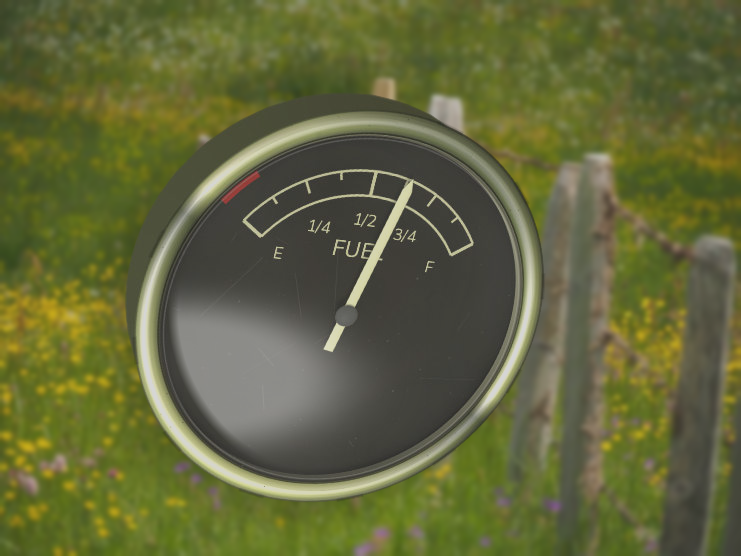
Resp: 0.625
